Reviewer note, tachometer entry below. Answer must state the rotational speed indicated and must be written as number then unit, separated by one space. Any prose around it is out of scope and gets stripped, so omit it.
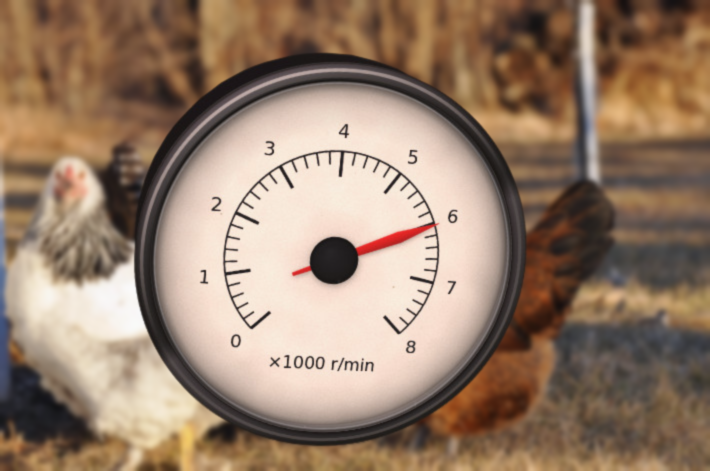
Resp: 6000 rpm
